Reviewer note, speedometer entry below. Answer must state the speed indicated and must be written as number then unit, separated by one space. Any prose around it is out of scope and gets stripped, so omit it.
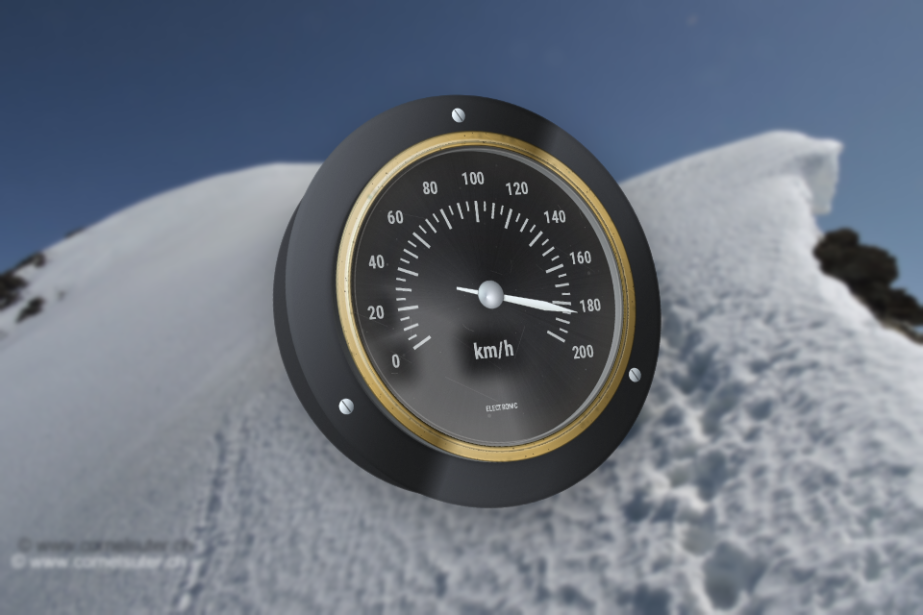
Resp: 185 km/h
